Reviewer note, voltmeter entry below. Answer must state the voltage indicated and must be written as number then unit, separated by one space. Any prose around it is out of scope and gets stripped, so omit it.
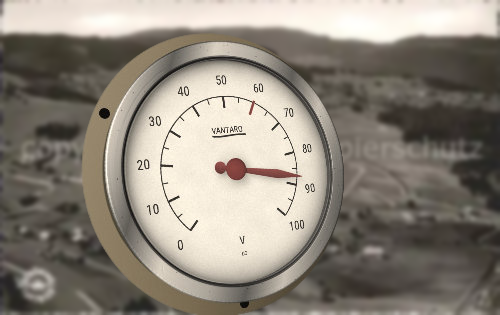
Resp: 87.5 V
